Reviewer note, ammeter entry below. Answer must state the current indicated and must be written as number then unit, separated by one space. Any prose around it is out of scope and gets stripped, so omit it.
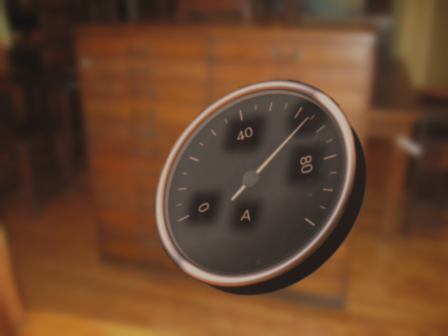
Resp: 65 A
